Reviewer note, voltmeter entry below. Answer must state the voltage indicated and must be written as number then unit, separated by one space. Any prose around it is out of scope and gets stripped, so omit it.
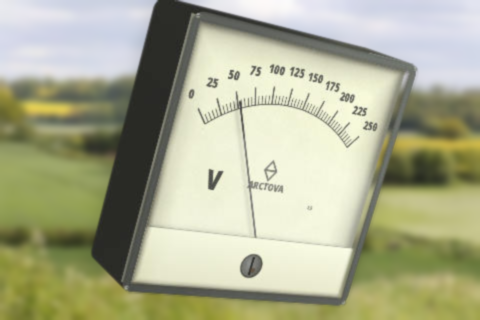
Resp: 50 V
